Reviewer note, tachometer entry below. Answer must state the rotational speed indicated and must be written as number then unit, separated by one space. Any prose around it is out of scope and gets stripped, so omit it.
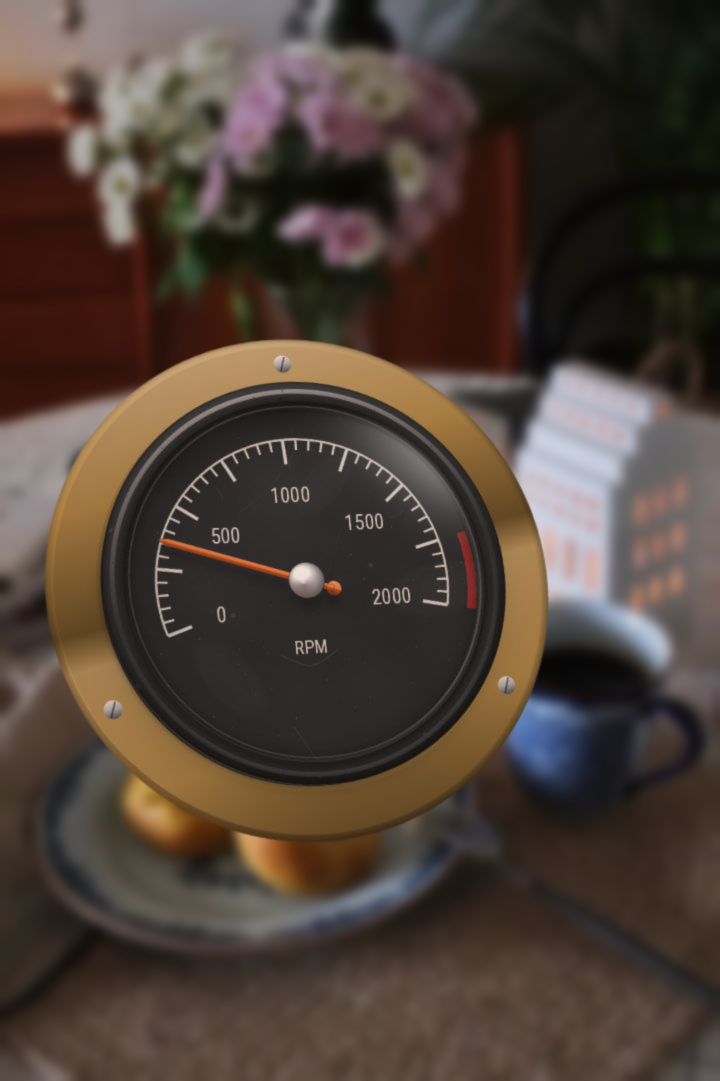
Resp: 350 rpm
